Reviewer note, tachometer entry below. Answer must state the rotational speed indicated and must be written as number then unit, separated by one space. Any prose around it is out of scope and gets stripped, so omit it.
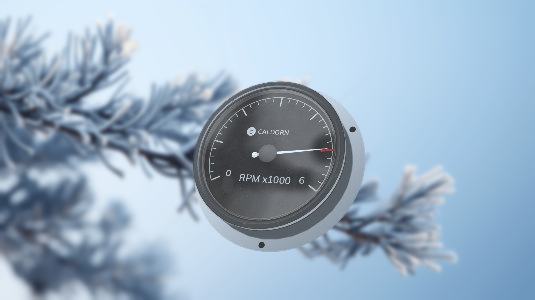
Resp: 5000 rpm
